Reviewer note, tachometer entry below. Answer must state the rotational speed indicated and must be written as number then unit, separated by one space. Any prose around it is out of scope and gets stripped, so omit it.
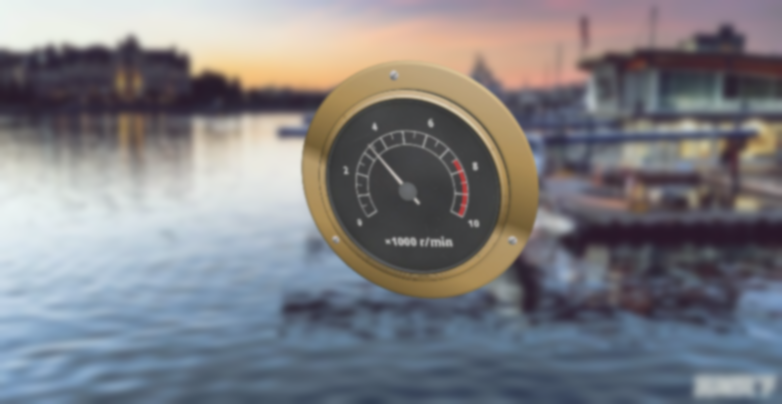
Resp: 3500 rpm
